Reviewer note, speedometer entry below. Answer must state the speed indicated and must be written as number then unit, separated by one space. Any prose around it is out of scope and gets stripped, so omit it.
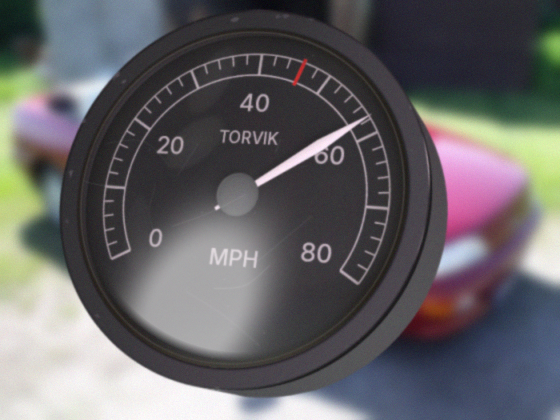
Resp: 58 mph
